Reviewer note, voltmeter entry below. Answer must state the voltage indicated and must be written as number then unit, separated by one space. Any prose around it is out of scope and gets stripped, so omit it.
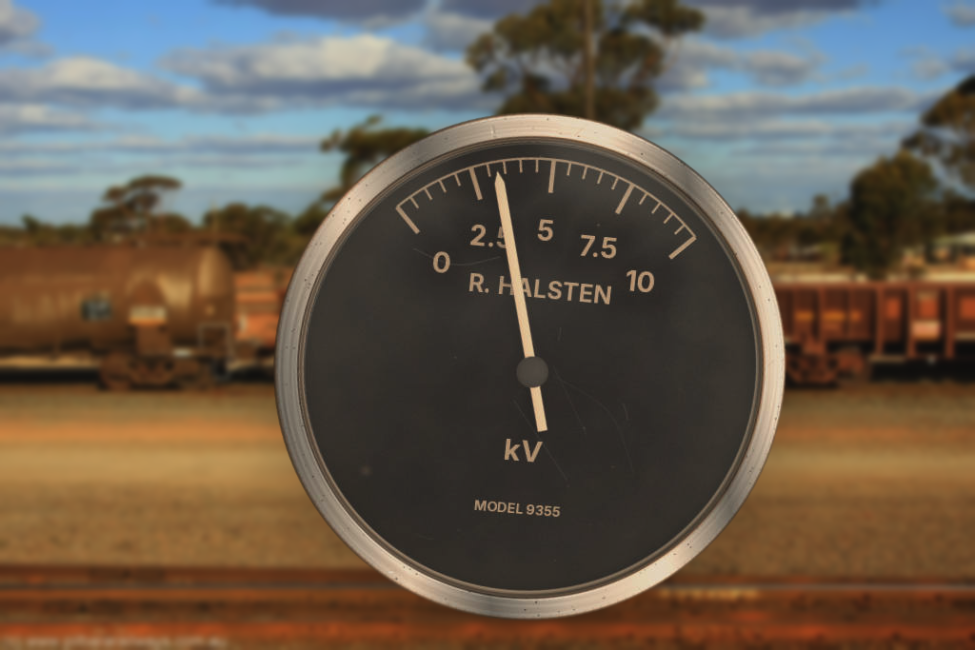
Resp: 3.25 kV
